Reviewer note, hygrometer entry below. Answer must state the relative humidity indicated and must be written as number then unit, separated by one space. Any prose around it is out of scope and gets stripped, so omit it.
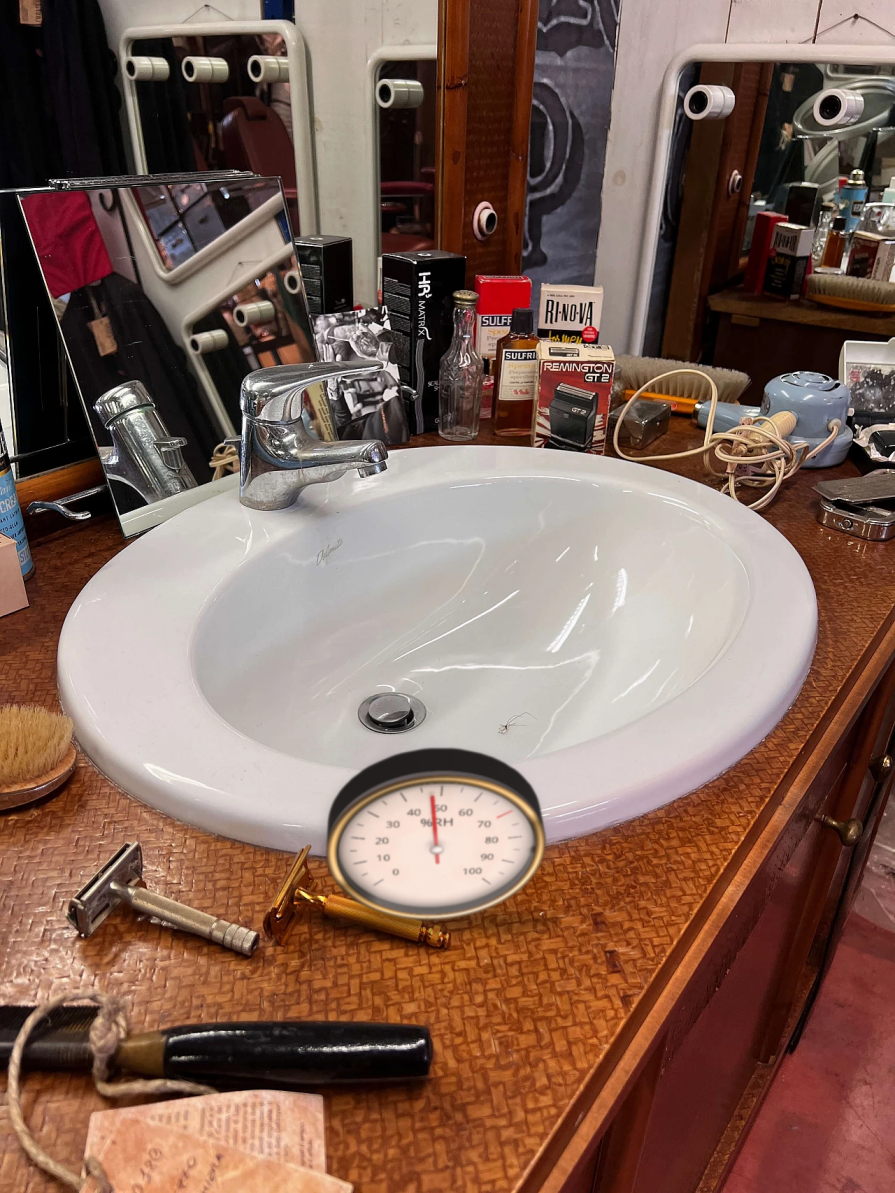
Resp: 47.5 %
